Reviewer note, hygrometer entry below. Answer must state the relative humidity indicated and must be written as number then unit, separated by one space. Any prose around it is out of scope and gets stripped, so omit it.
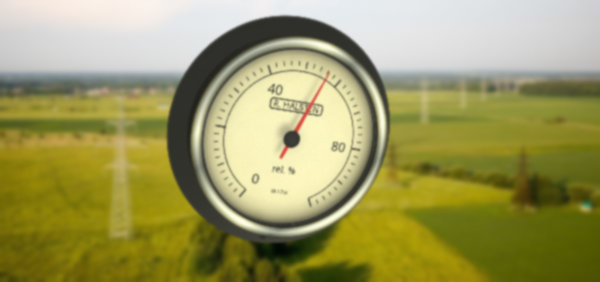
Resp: 56 %
